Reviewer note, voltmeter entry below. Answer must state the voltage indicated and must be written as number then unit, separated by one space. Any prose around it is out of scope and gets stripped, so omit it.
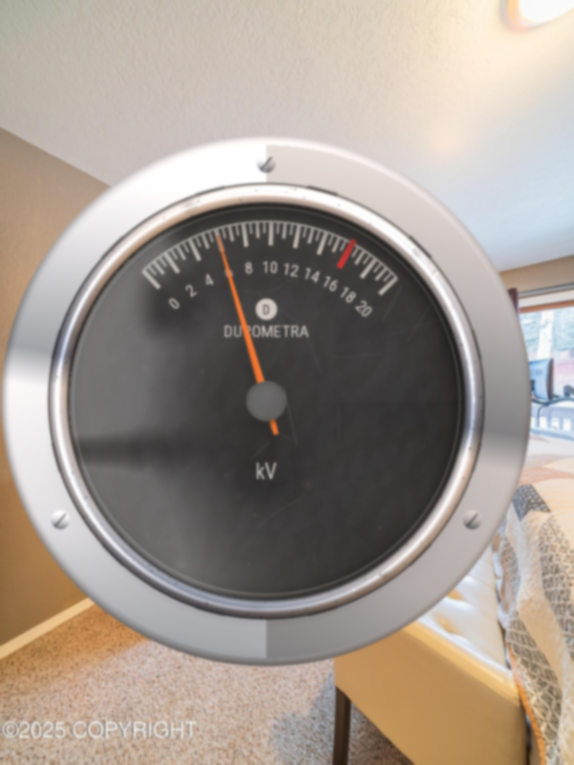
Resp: 6 kV
